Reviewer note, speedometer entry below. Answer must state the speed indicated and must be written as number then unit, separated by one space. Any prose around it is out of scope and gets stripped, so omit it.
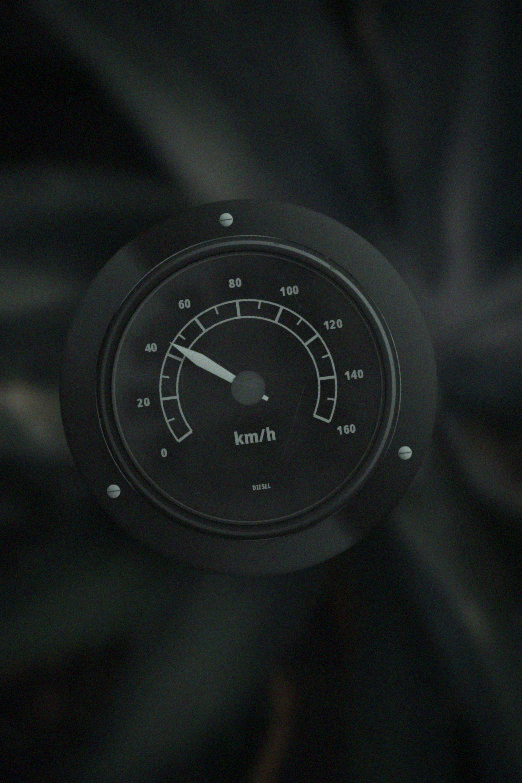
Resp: 45 km/h
